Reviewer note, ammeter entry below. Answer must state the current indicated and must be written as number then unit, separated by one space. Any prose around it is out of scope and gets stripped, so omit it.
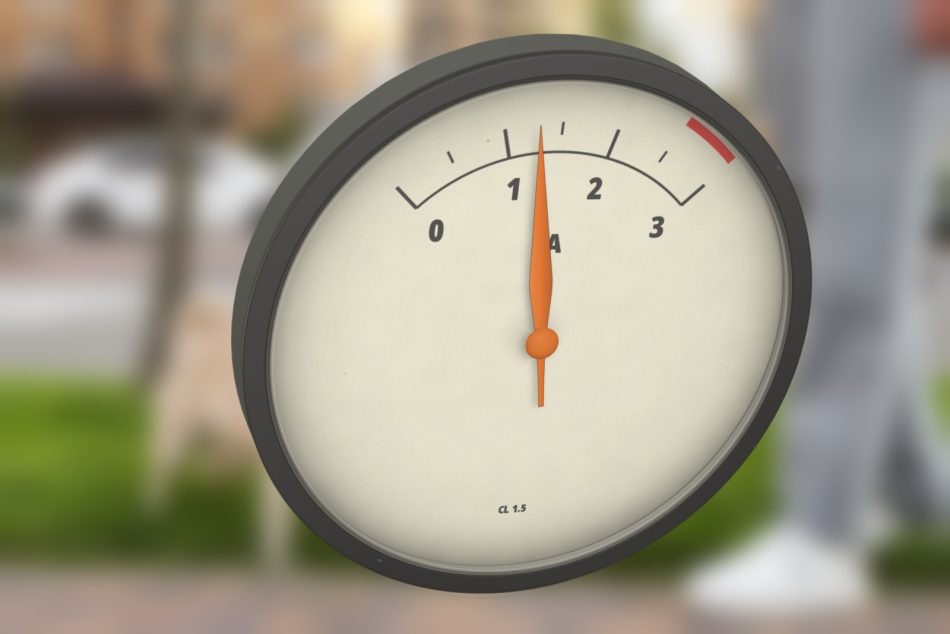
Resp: 1.25 kA
